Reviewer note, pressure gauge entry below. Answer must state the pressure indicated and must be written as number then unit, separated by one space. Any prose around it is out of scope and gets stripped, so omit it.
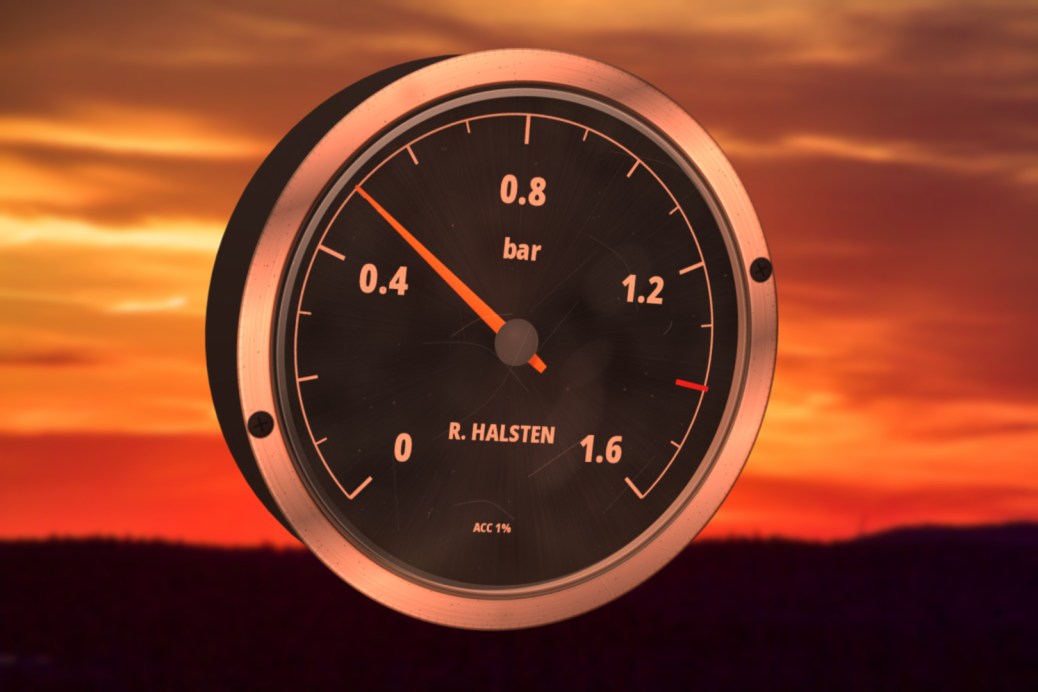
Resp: 0.5 bar
